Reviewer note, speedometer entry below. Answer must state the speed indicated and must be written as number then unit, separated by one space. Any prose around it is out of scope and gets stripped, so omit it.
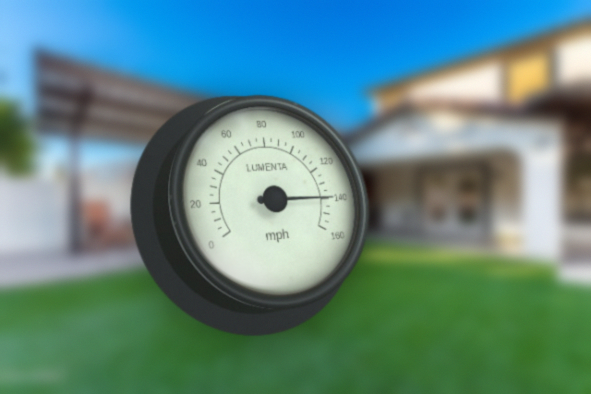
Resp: 140 mph
